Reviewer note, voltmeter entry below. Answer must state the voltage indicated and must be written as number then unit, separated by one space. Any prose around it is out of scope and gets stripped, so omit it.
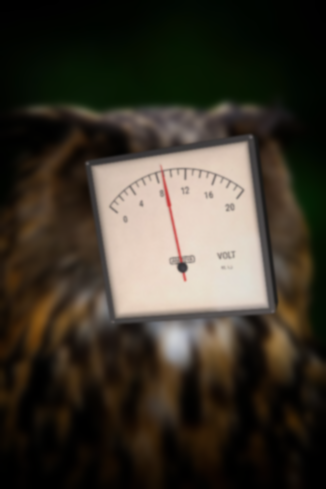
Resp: 9 V
